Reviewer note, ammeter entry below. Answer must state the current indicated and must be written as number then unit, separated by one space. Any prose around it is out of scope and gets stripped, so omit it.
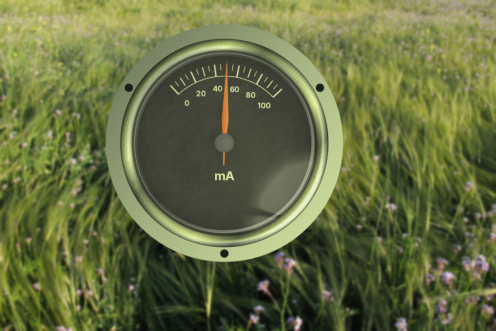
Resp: 50 mA
